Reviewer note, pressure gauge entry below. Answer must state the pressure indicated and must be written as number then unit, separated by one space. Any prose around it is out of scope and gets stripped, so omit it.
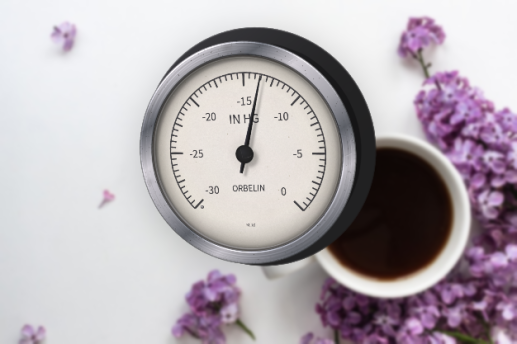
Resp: -13.5 inHg
